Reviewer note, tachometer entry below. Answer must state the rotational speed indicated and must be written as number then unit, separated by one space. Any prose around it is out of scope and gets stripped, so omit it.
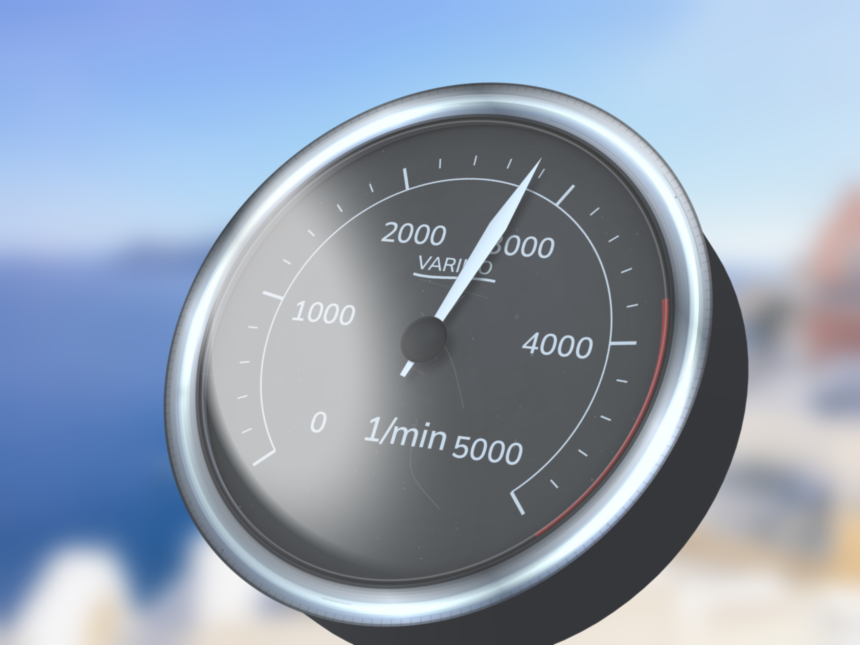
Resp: 2800 rpm
